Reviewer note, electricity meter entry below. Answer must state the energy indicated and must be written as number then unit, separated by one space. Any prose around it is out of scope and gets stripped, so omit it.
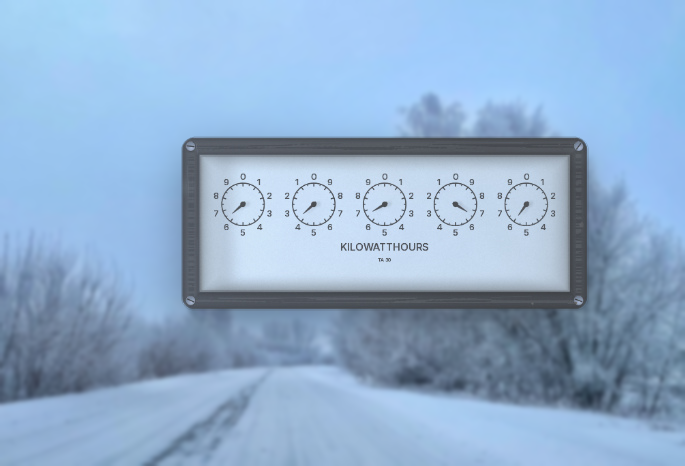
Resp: 63666 kWh
